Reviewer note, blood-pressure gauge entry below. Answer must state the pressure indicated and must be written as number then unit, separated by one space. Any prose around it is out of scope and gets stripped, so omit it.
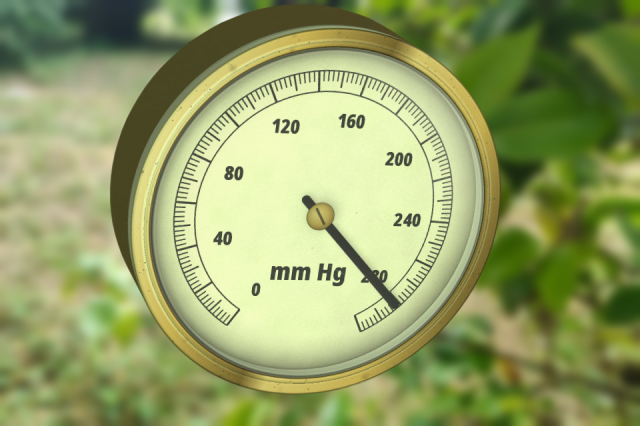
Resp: 282 mmHg
